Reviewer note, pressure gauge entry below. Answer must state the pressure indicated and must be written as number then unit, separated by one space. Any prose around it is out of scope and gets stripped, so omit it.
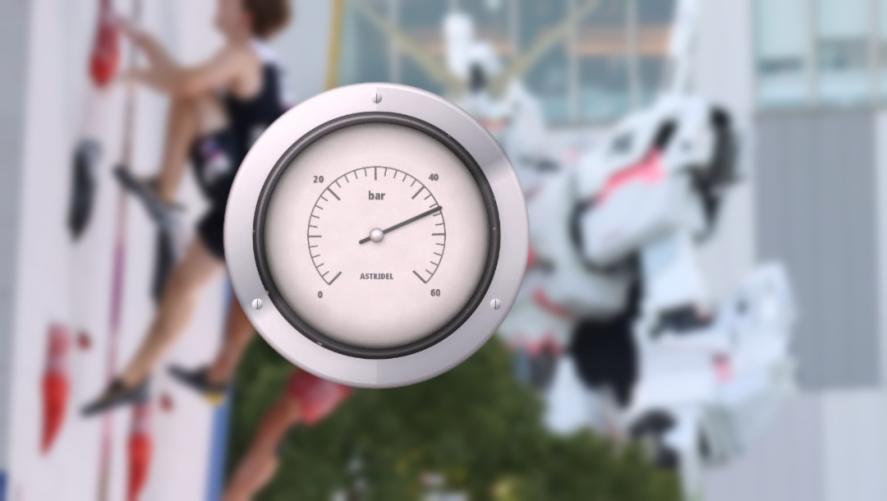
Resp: 45 bar
